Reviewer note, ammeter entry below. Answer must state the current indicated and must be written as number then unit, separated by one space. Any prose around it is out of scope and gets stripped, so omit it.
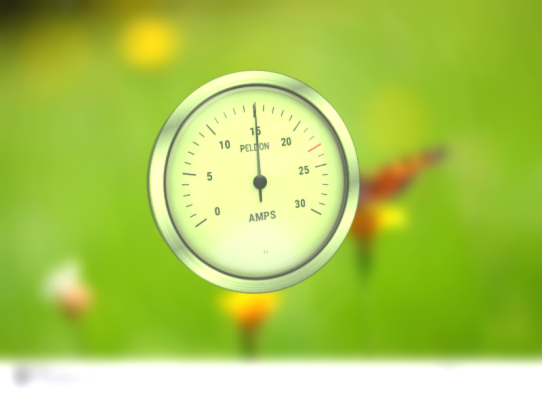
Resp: 15 A
